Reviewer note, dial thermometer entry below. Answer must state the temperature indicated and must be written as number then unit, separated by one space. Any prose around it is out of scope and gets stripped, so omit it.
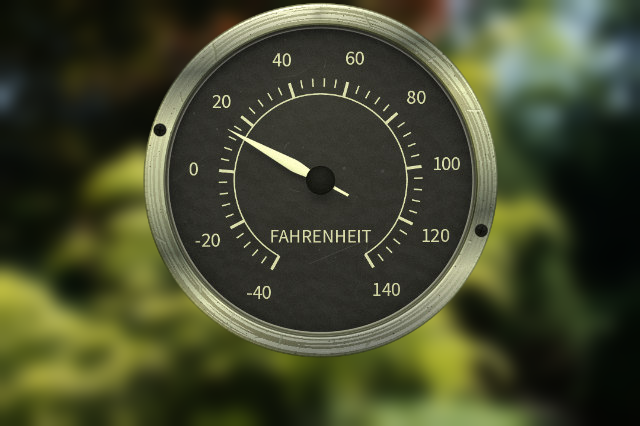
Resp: 14 °F
